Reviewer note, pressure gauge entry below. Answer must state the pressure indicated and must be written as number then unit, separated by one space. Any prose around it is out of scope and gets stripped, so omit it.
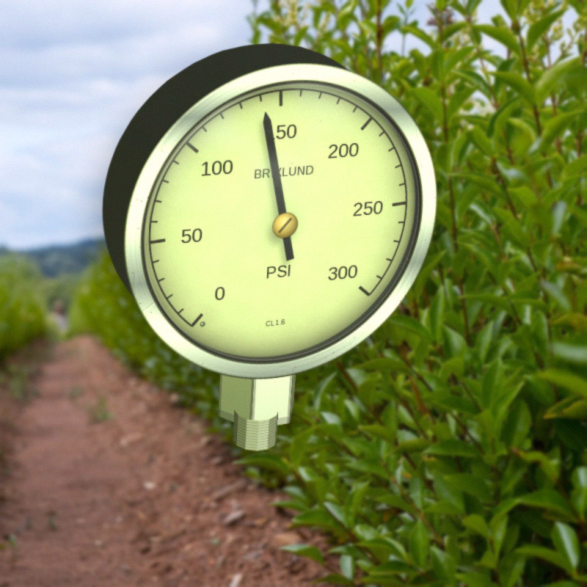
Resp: 140 psi
